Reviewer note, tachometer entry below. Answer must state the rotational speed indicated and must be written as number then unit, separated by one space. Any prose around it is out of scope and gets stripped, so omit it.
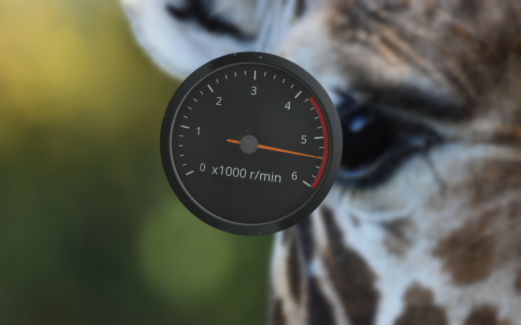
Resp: 5400 rpm
